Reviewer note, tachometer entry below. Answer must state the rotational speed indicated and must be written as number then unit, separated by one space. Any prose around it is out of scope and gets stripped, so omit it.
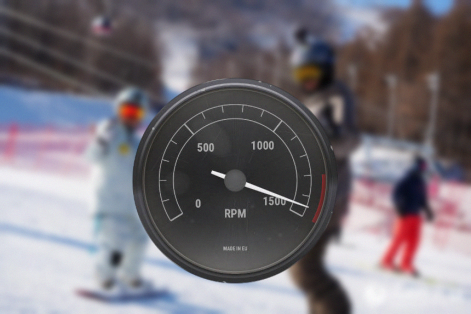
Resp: 1450 rpm
